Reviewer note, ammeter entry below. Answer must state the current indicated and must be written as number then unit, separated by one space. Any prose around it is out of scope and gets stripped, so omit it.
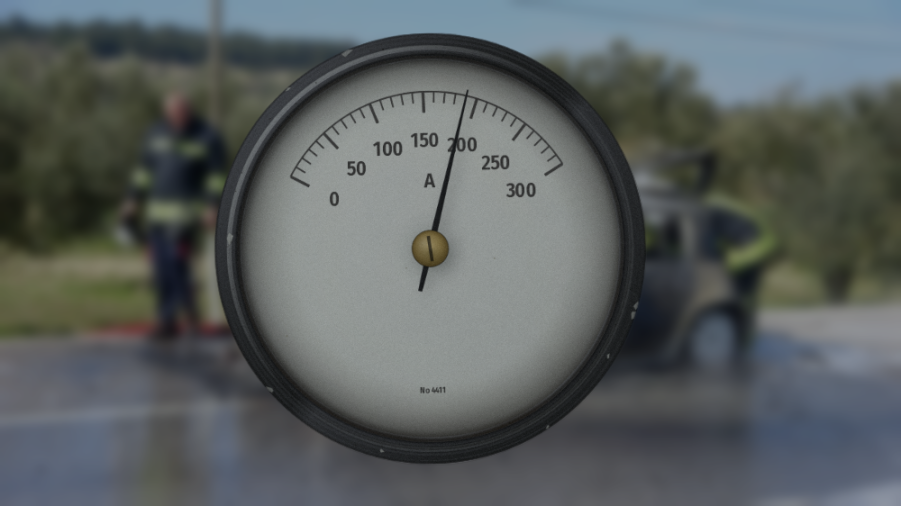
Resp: 190 A
